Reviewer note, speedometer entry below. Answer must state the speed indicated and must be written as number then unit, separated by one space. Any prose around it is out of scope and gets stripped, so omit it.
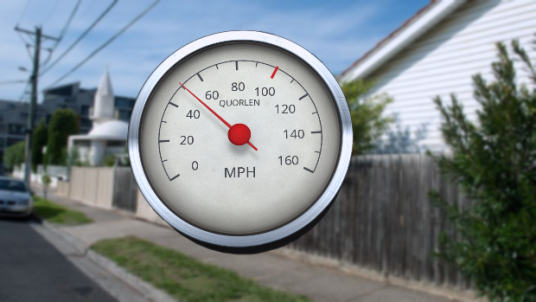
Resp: 50 mph
